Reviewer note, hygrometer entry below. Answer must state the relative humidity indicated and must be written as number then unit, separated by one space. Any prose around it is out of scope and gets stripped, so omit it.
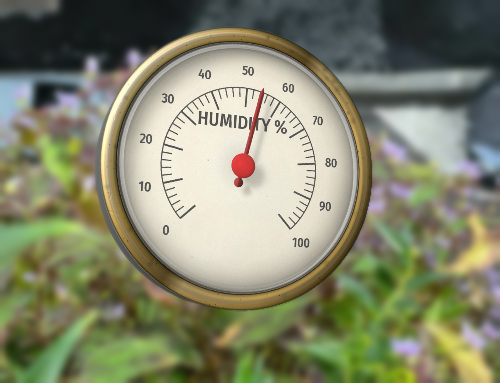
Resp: 54 %
